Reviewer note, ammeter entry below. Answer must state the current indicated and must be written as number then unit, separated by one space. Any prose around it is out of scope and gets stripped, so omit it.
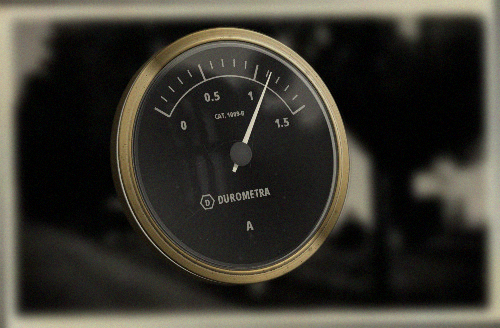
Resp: 1.1 A
